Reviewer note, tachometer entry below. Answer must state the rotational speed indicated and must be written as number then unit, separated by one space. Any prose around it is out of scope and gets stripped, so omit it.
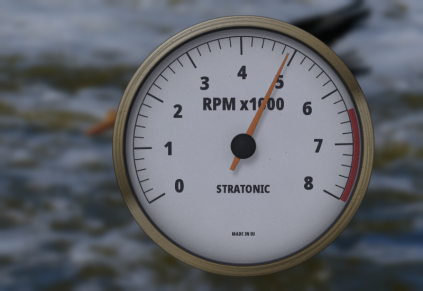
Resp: 4900 rpm
